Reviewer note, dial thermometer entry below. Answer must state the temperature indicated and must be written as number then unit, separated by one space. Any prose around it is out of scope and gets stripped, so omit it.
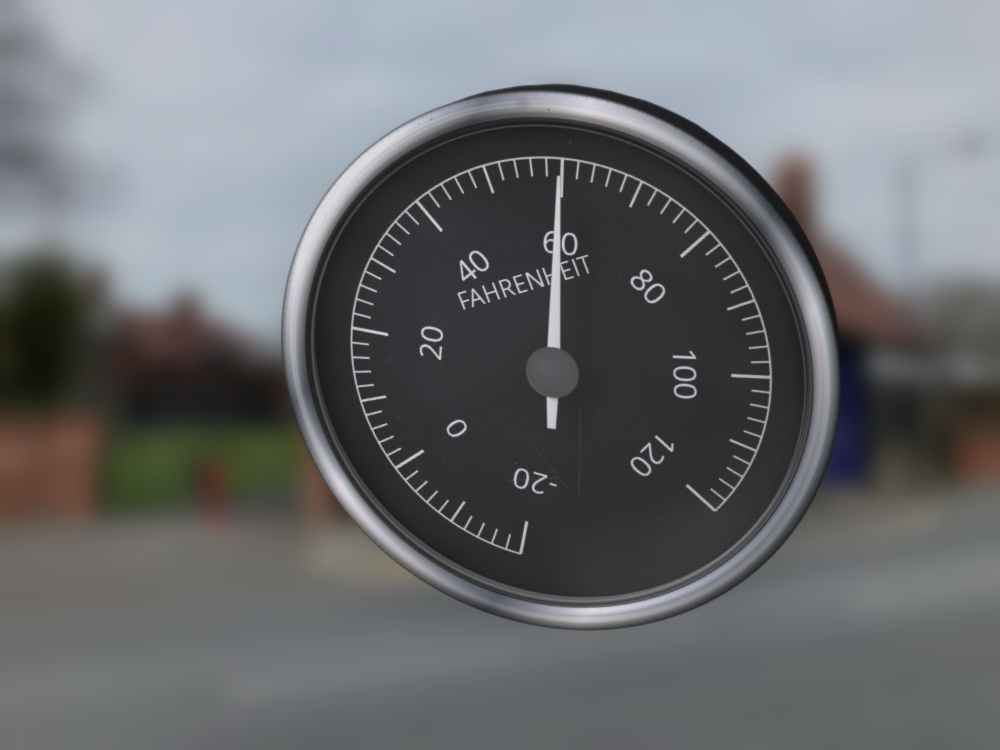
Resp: 60 °F
